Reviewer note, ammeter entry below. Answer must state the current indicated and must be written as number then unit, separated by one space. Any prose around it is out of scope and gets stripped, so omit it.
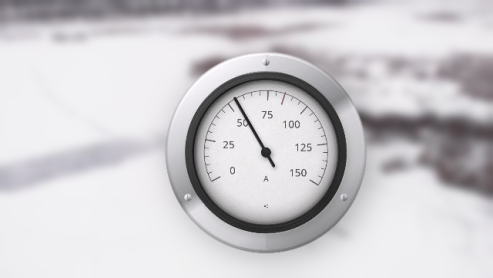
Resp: 55 A
